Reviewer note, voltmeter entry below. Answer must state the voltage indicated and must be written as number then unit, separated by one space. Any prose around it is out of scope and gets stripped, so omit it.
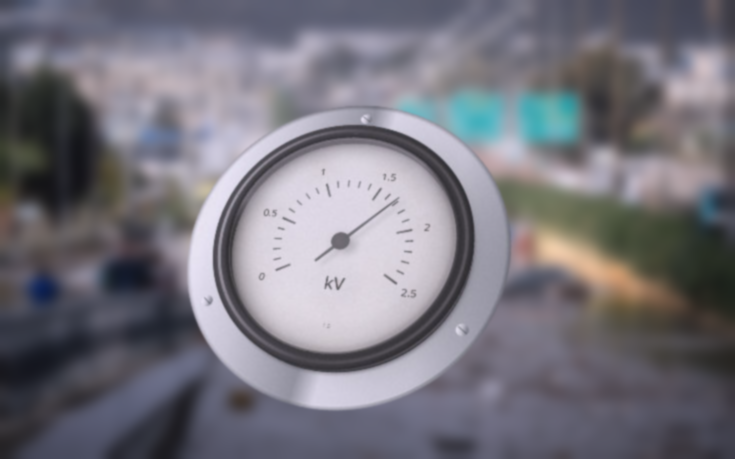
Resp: 1.7 kV
